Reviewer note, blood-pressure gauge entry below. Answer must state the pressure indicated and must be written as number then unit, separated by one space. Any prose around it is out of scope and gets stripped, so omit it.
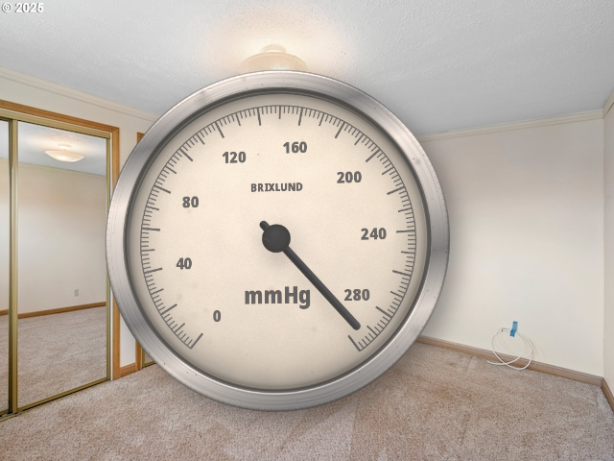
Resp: 294 mmHg
